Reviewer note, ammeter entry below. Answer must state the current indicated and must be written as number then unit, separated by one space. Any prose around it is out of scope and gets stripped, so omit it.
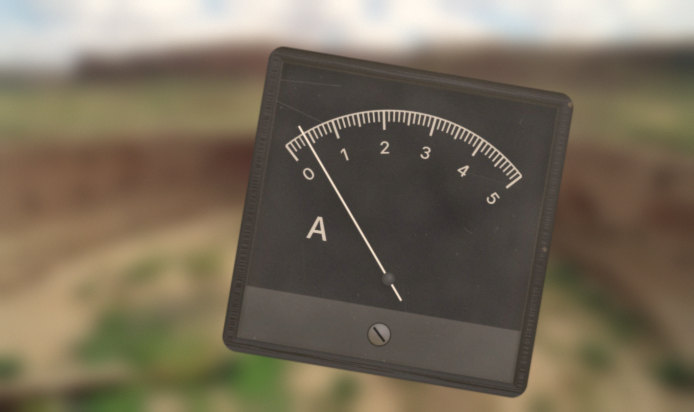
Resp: 0.4 A
